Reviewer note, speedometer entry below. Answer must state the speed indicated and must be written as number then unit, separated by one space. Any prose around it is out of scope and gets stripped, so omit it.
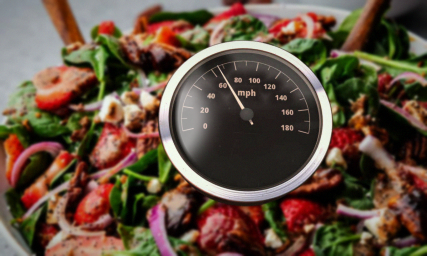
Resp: 65 mph
